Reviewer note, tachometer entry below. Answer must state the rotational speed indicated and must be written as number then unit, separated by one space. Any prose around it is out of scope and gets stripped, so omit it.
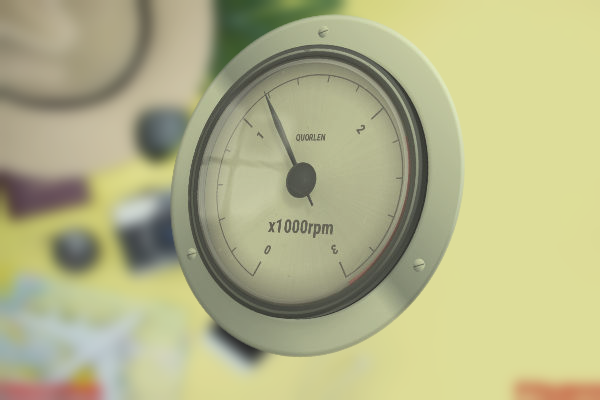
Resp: 1200 rpm
